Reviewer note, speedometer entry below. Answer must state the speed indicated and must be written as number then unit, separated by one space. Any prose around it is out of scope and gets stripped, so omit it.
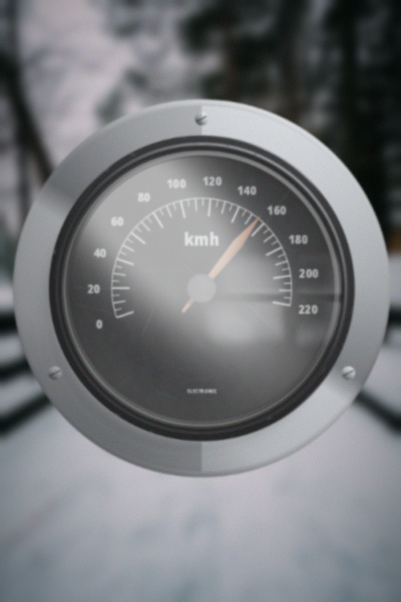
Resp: 155 km/h
